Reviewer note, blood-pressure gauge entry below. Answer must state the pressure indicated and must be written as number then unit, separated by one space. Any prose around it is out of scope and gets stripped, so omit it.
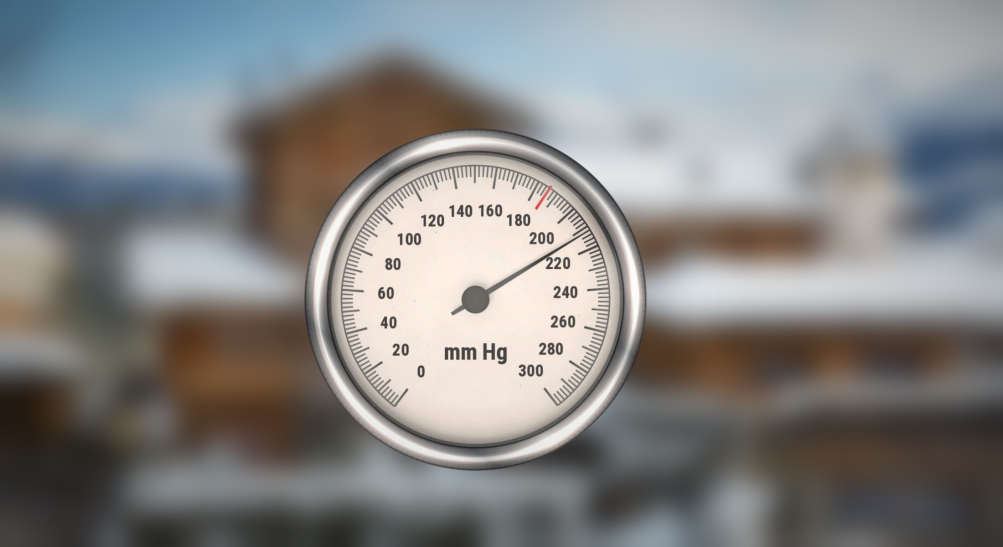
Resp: 212 mmHg
